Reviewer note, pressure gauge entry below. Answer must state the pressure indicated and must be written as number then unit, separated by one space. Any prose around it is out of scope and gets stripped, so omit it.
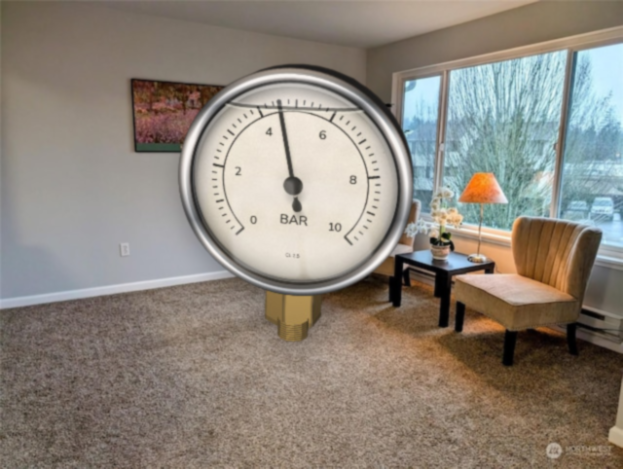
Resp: 4.6 bar
